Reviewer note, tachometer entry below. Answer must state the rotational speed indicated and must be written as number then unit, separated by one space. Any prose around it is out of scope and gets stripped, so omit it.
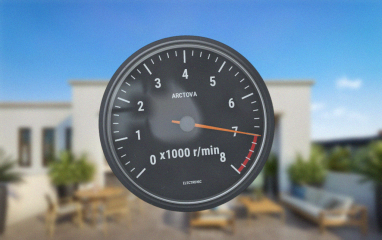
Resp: 7000 rpm
